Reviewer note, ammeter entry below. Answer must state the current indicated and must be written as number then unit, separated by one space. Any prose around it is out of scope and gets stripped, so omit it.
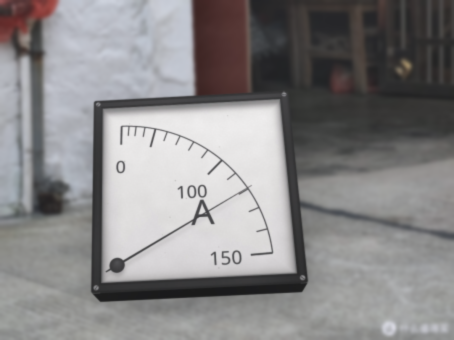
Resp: 120 A
